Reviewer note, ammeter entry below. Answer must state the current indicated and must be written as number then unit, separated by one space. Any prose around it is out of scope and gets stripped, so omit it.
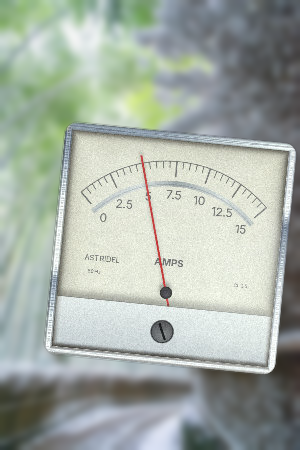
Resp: 5 A
